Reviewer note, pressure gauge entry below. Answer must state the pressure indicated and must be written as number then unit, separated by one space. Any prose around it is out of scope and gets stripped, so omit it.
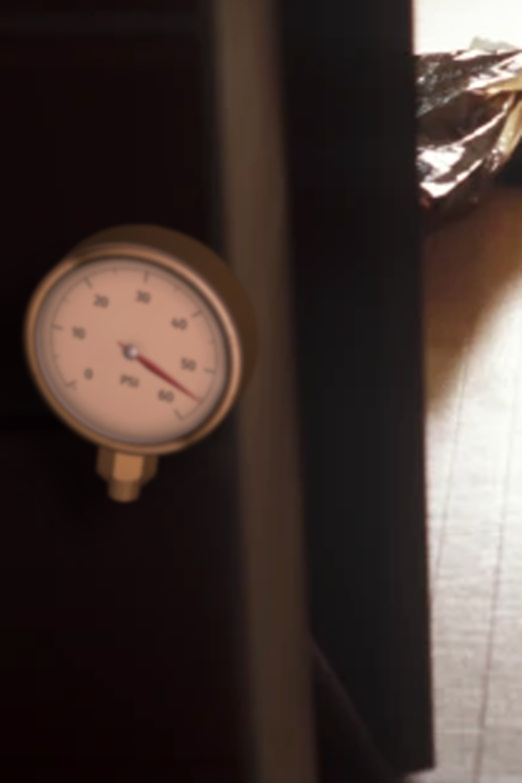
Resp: 55 psi
